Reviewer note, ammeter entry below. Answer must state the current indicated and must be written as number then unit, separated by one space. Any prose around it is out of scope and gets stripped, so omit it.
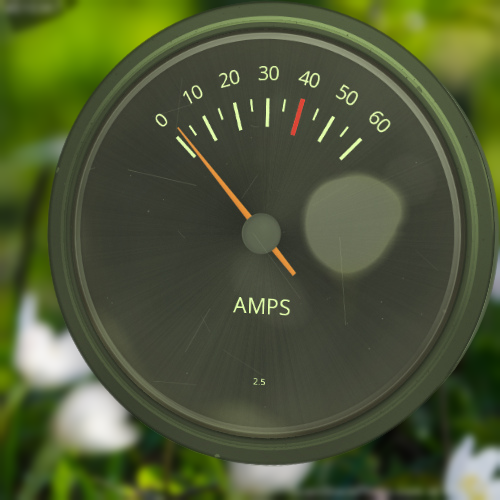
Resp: 2.5 A
